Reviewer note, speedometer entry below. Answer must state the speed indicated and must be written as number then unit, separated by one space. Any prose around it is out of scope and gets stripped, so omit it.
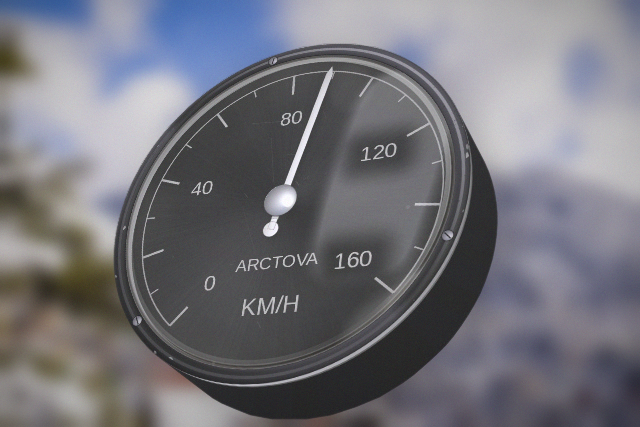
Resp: 90 km/h
